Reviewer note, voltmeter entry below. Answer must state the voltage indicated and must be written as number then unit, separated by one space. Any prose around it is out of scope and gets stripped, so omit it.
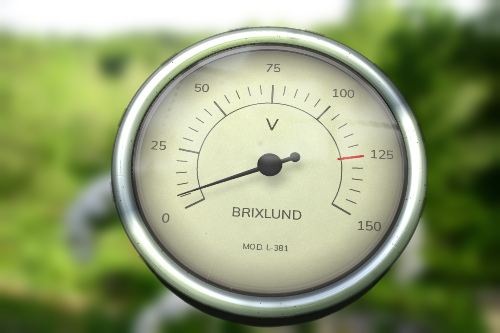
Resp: 5 V
